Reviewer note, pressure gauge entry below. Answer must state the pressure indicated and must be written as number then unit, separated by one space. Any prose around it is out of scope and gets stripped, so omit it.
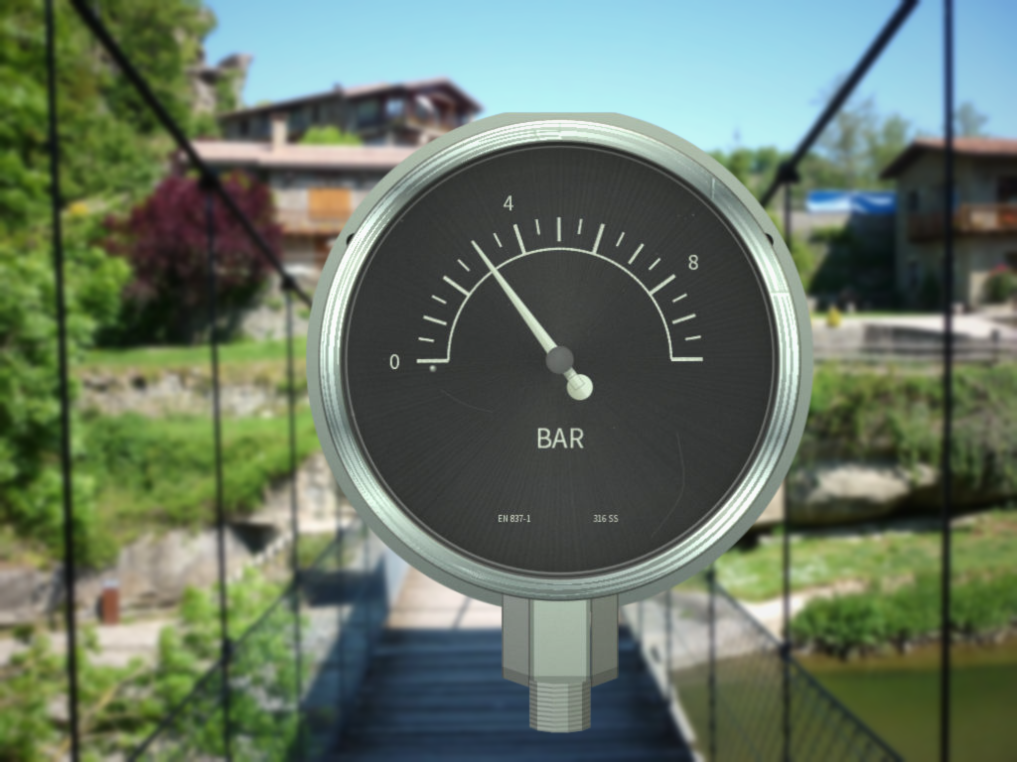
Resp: 3 bar
